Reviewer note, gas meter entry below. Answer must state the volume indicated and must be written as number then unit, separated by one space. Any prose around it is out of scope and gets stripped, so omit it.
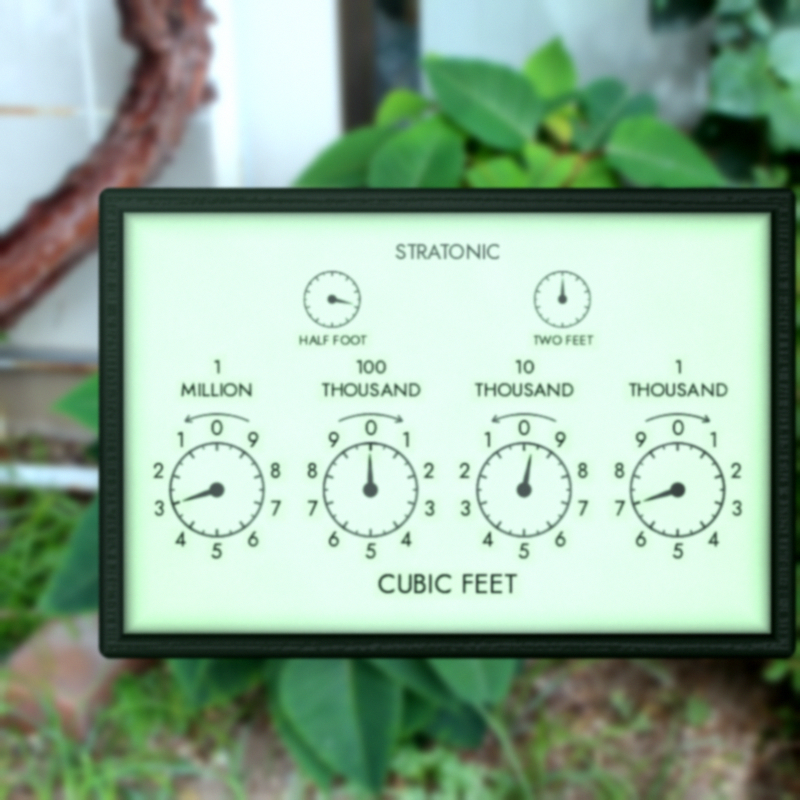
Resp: 299700 ft³
